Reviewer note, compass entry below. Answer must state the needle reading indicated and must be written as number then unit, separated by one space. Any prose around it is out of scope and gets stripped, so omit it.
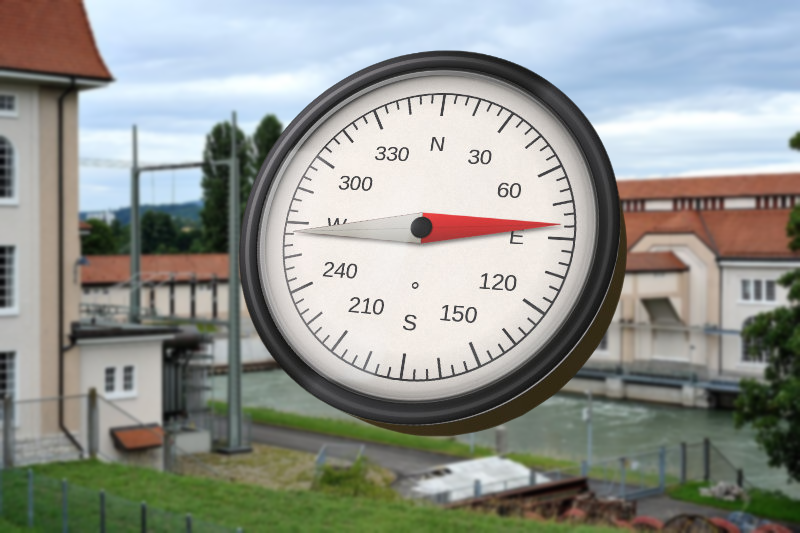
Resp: 85 °
